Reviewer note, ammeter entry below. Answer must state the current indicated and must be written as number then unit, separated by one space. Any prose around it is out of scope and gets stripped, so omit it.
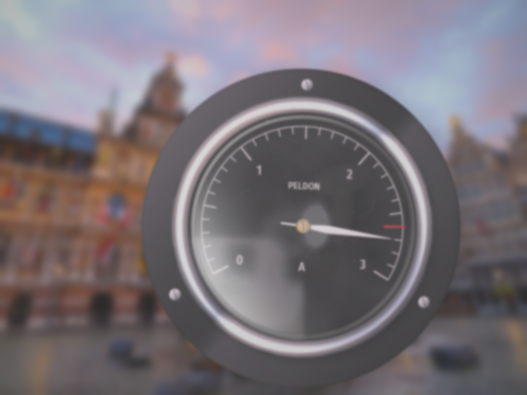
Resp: 2.7 A
